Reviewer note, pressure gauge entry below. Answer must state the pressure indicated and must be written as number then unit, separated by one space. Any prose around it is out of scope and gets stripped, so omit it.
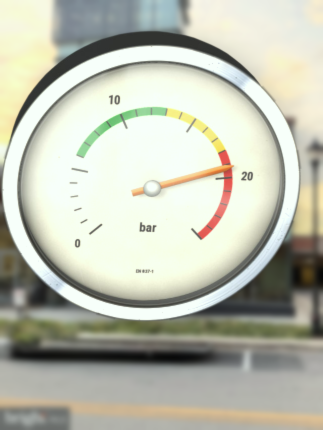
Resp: 19 bar
